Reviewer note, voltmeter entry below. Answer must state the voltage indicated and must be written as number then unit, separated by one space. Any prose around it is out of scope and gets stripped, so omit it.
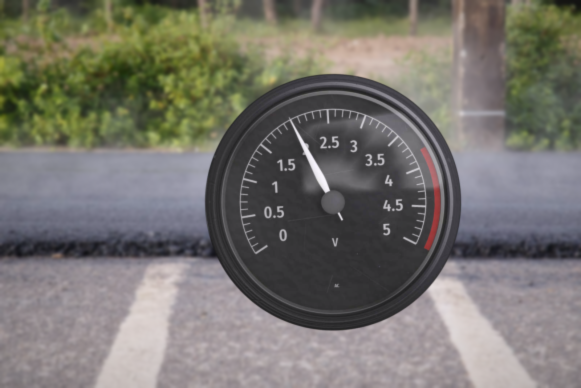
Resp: 2 V
